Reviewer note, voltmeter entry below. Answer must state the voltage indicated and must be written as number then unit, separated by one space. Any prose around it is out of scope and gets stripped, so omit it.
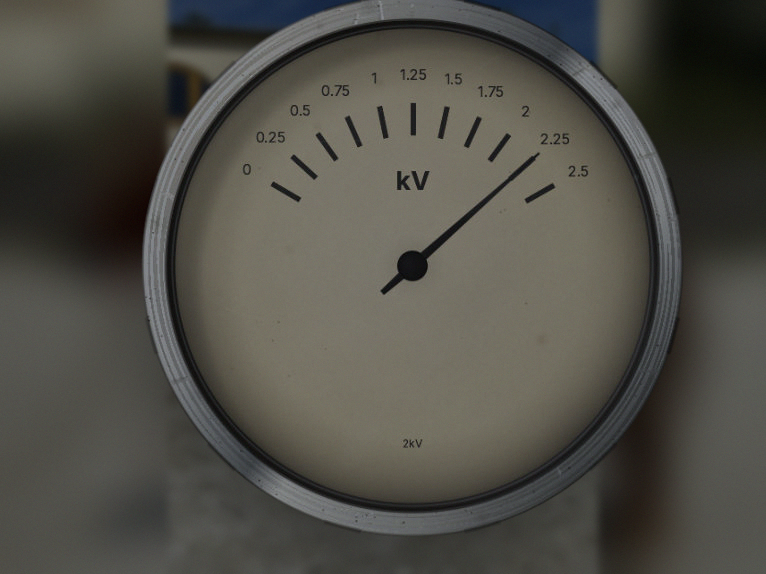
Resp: 2.25 kV
